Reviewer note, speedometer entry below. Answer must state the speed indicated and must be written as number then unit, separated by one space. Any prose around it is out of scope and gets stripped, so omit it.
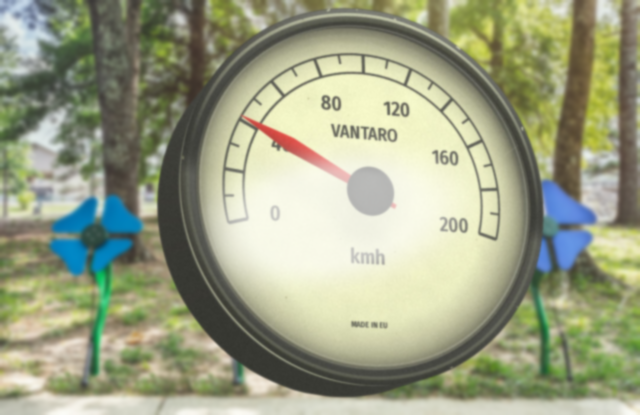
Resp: 40 km/h
